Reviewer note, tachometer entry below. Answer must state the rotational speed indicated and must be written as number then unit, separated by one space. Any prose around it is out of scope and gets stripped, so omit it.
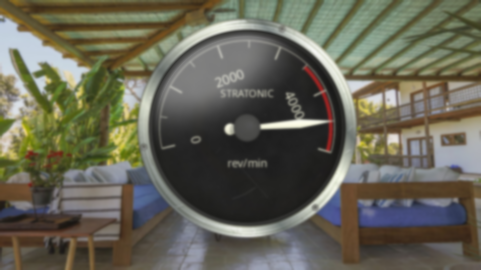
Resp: 4500 rpm
